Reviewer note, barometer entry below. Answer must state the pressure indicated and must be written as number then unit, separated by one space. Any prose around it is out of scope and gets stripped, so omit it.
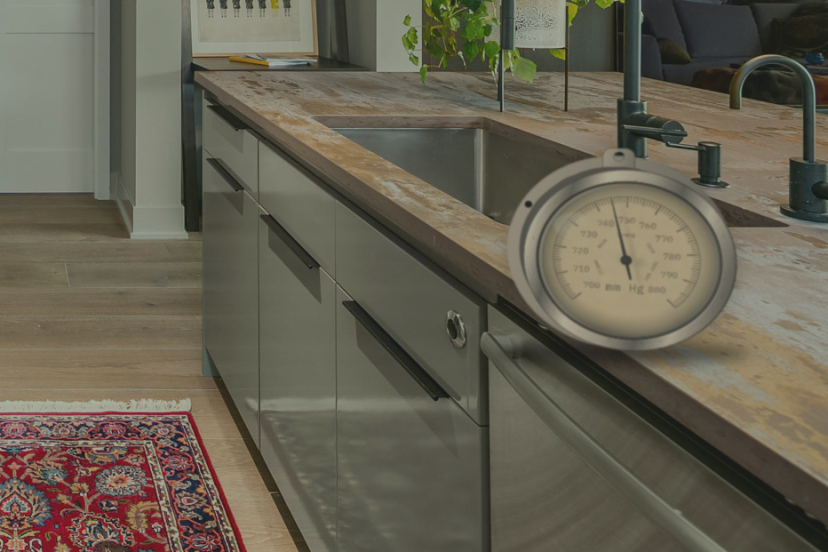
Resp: 745 mmHg
